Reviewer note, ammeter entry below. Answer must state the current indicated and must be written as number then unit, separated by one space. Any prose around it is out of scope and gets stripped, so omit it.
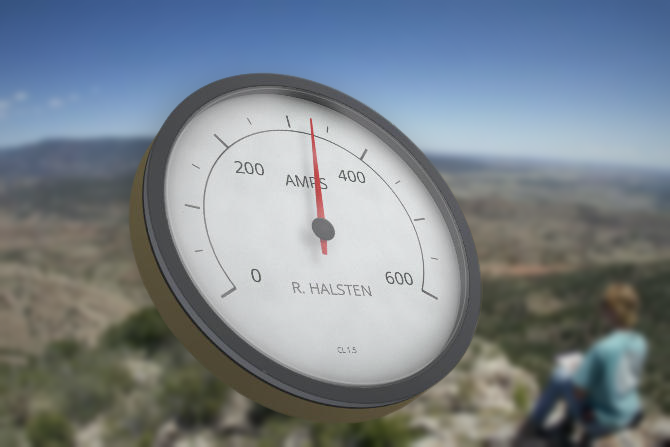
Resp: 325 A
